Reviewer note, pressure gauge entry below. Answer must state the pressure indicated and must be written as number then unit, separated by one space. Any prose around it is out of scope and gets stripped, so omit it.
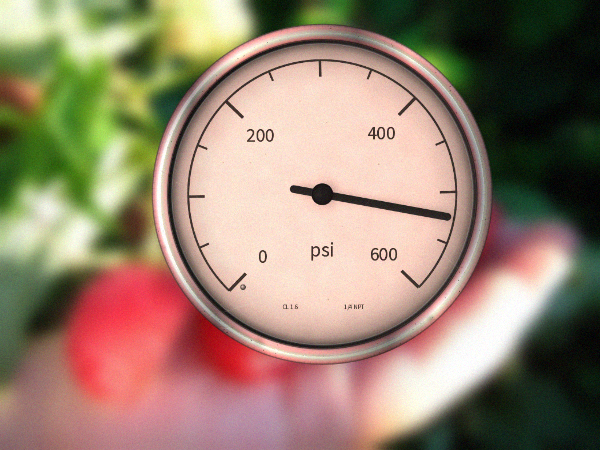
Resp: 525 psi
